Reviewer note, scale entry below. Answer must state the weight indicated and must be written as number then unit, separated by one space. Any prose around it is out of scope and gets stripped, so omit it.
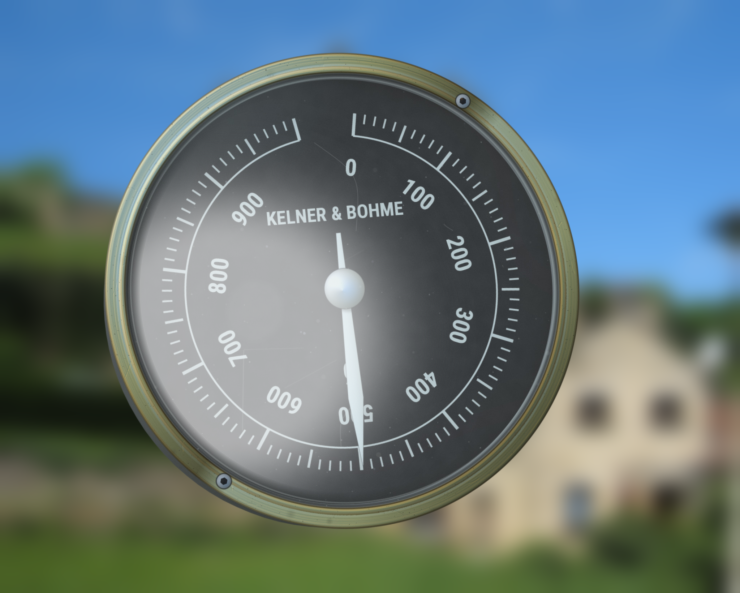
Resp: 500 g
